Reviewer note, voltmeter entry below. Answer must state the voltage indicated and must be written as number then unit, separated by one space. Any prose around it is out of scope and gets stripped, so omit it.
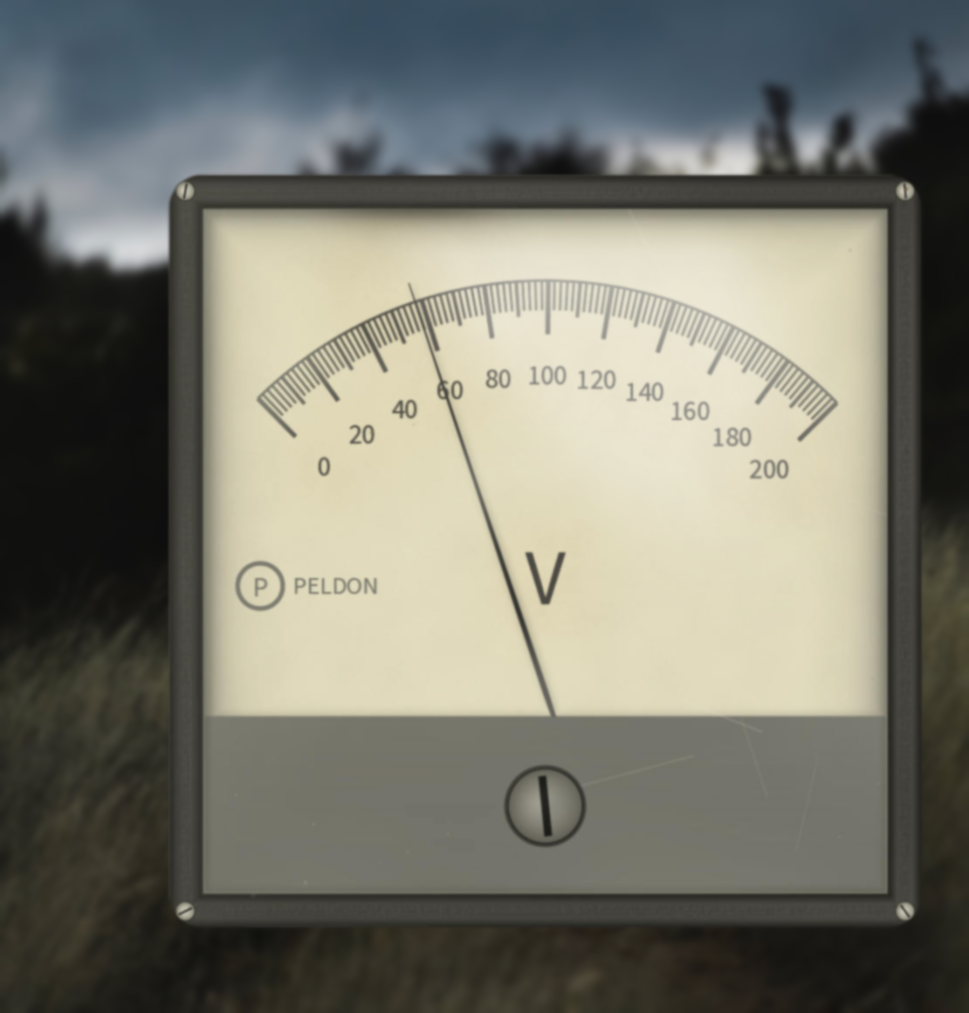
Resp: 58 V
